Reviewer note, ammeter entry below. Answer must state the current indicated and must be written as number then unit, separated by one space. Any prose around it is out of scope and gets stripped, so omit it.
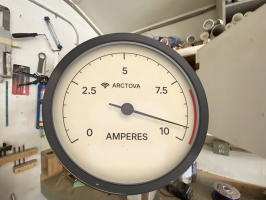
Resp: 9.5 A
